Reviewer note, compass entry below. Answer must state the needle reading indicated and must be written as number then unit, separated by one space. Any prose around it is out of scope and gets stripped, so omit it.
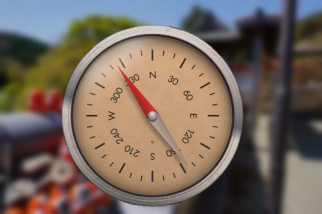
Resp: 325 °
